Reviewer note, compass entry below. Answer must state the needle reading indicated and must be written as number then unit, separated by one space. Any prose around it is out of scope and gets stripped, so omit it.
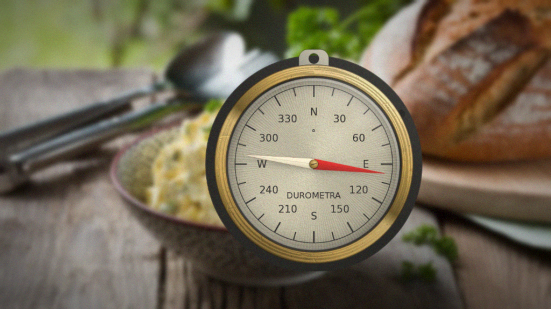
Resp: 97.5 °
